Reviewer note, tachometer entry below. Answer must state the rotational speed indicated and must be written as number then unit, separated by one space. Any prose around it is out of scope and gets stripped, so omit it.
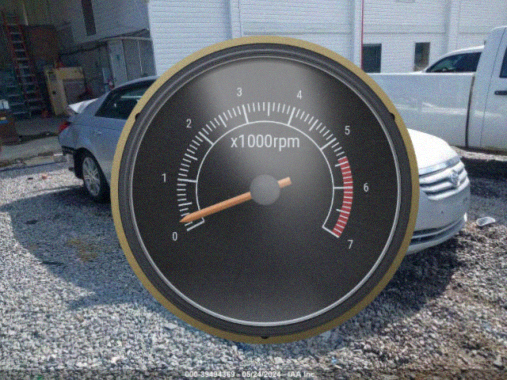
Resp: 200 rpm
